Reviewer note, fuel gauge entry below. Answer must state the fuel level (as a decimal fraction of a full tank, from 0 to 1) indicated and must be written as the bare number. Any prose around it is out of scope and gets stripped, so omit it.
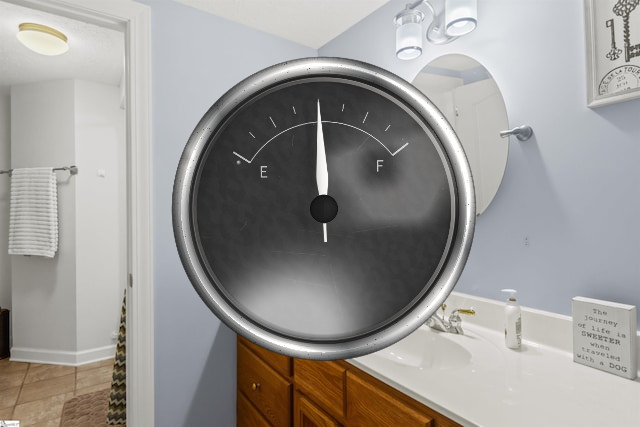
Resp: 0.5
